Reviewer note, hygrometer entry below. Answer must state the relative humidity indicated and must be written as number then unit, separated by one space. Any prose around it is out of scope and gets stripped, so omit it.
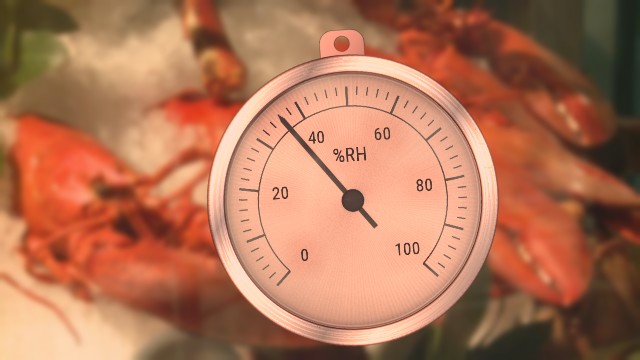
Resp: 36 %
